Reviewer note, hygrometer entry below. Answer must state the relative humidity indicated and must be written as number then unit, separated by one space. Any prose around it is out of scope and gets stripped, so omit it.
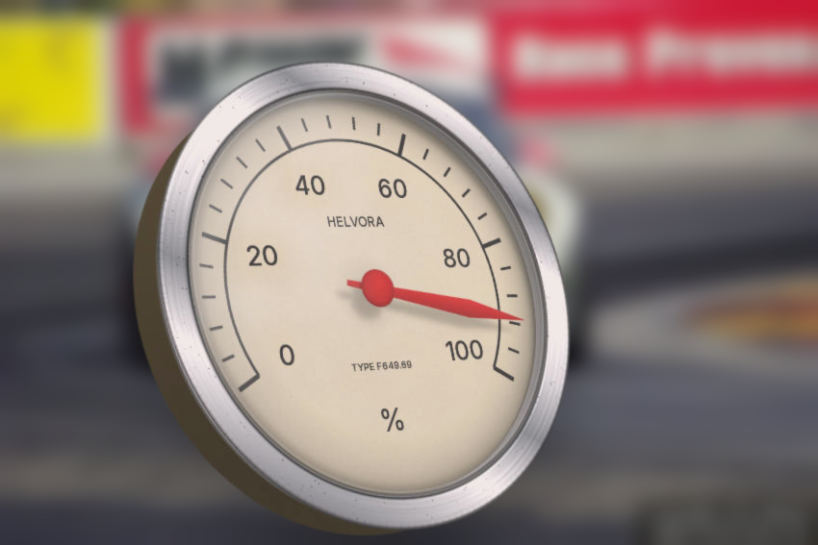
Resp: 92 %
